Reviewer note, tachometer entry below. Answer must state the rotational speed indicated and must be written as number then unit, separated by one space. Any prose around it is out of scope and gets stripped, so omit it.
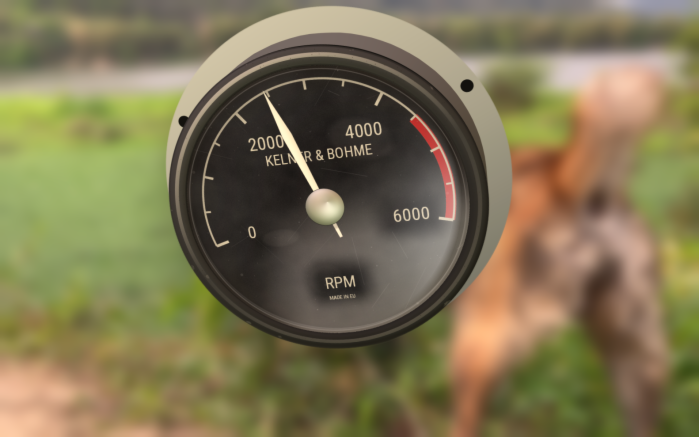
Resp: 2500 rpm
